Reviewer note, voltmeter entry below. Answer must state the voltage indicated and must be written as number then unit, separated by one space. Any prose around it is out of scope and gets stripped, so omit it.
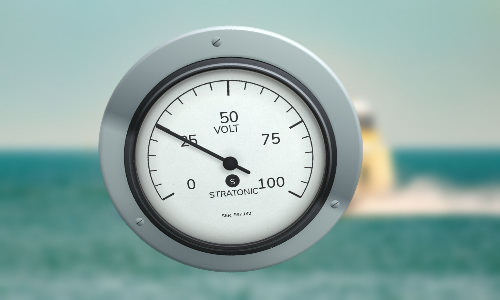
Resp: 25 V
